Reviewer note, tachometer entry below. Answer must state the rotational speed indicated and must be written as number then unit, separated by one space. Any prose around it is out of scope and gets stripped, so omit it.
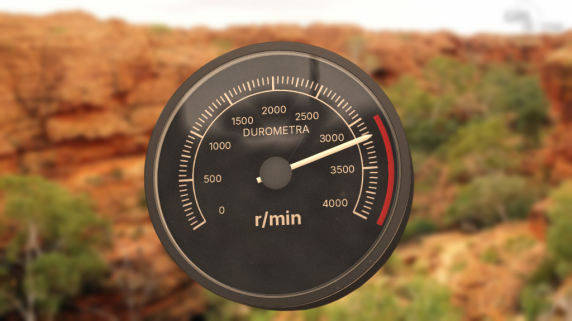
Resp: 3200 rpm
